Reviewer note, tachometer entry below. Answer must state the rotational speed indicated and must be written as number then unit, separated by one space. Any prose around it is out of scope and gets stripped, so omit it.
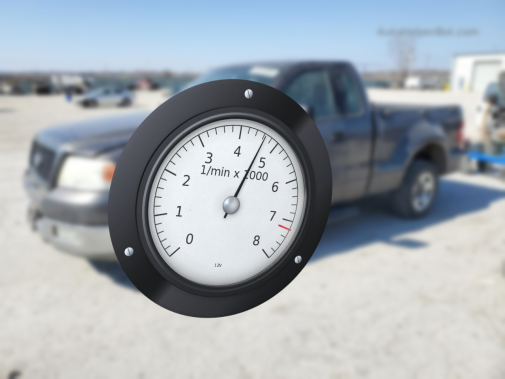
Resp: 4600 rpm
